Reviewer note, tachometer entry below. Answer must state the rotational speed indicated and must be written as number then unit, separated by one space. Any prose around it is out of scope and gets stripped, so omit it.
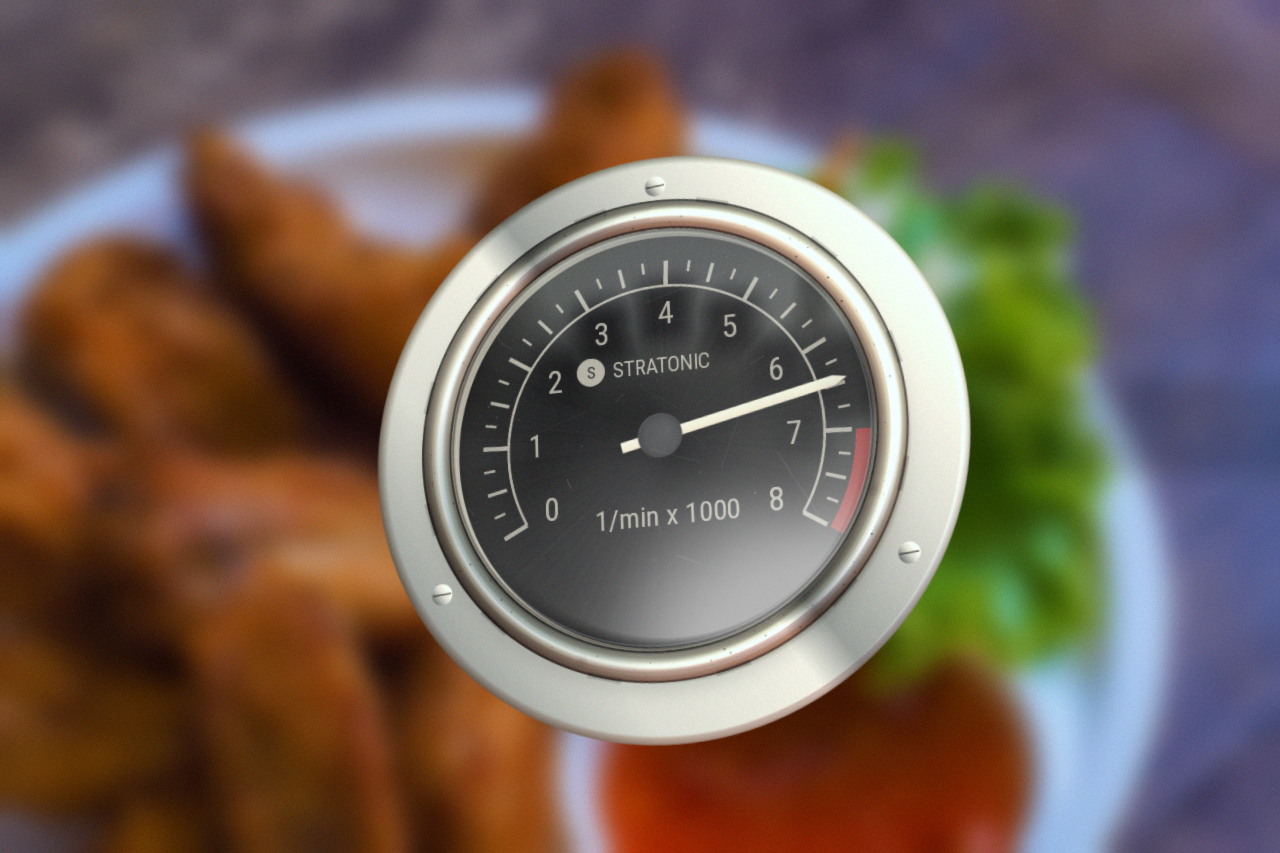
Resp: 6500 rpm
